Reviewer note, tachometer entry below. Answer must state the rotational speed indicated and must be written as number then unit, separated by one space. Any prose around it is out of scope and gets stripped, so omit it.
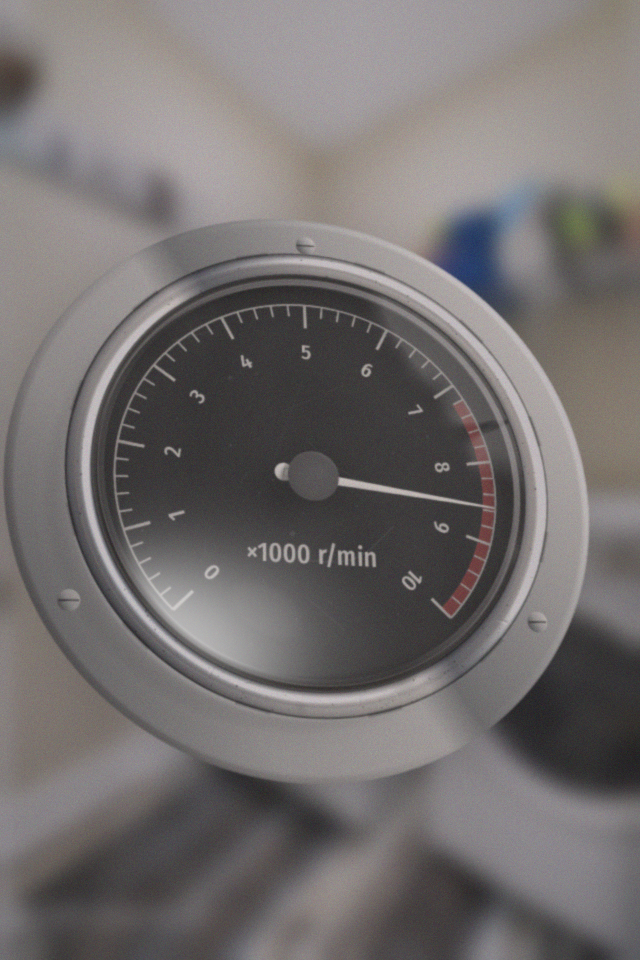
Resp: 8600 rpm
